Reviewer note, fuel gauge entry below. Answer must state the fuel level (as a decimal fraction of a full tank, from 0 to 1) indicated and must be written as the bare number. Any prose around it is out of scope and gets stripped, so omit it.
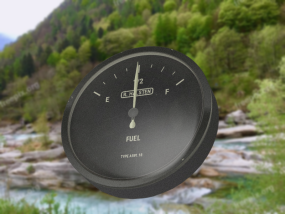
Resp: 0.5
